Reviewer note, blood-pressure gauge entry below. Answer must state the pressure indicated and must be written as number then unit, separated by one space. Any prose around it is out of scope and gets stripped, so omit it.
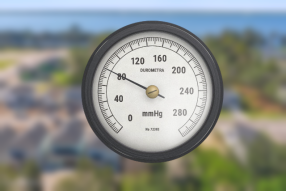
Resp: 80 mmHg
